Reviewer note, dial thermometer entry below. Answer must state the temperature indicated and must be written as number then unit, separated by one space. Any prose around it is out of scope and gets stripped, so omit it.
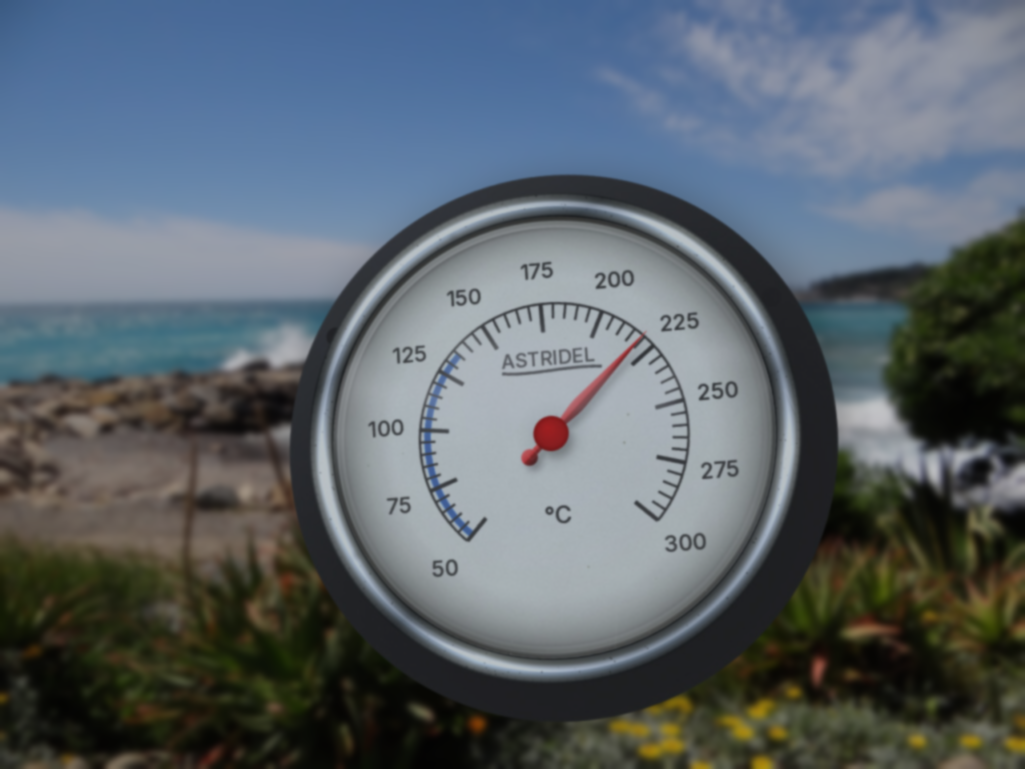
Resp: 220 °C
